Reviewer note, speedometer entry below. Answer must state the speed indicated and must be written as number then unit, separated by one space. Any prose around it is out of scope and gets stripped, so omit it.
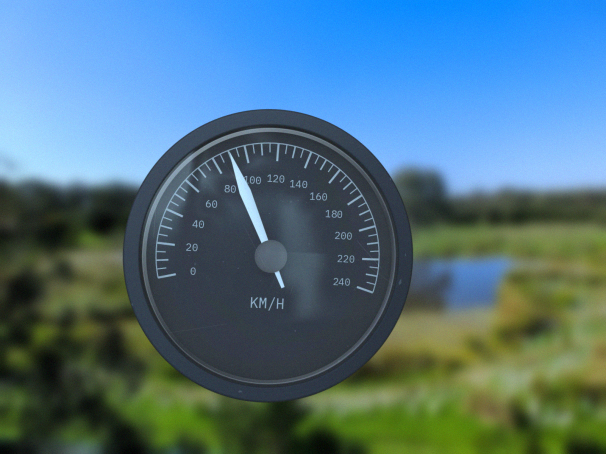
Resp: 90 km/h
